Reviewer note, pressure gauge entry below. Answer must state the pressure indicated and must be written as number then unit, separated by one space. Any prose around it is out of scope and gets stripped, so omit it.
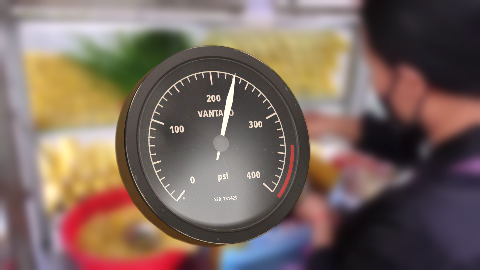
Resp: 230 psi
